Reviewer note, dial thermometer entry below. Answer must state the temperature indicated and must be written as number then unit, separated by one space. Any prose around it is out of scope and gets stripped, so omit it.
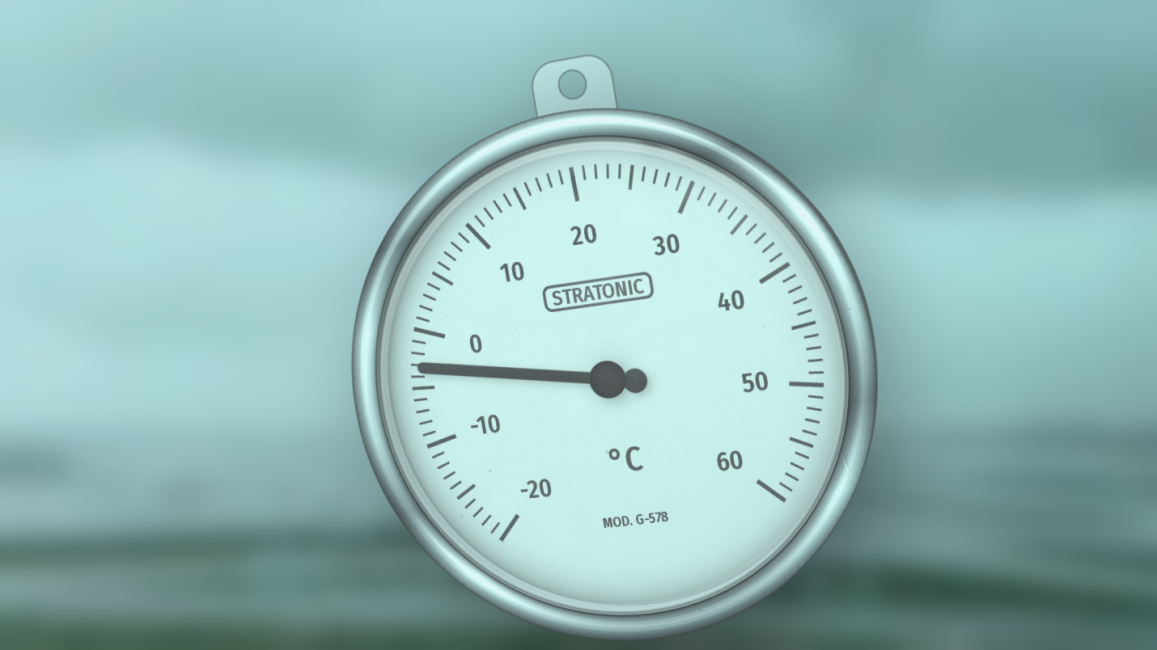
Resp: -3 °C
